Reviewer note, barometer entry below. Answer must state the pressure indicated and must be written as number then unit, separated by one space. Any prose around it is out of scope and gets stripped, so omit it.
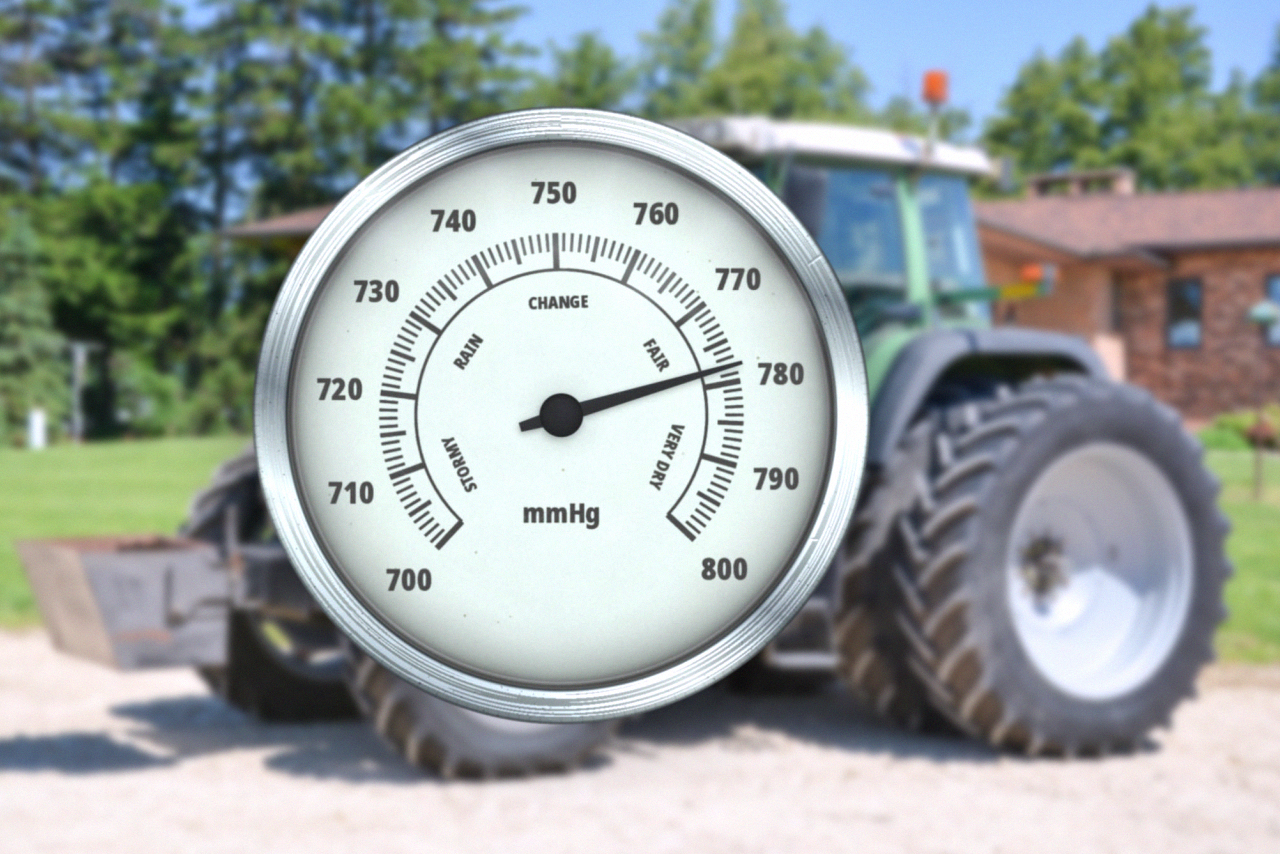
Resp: 778 mmHg
